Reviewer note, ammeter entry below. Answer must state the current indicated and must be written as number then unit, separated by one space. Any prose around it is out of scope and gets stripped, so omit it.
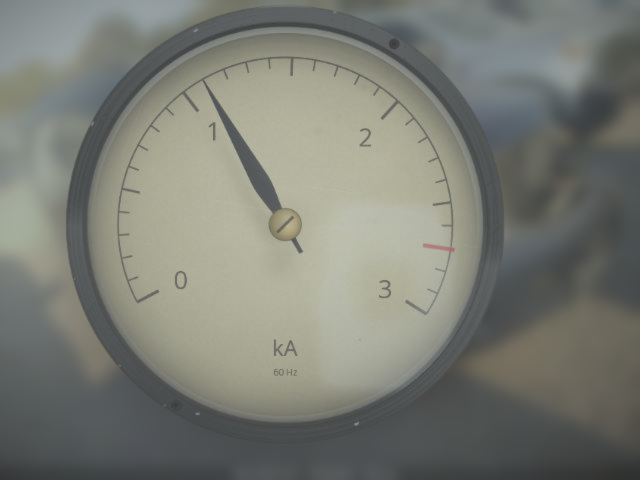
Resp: 1.1 kA
